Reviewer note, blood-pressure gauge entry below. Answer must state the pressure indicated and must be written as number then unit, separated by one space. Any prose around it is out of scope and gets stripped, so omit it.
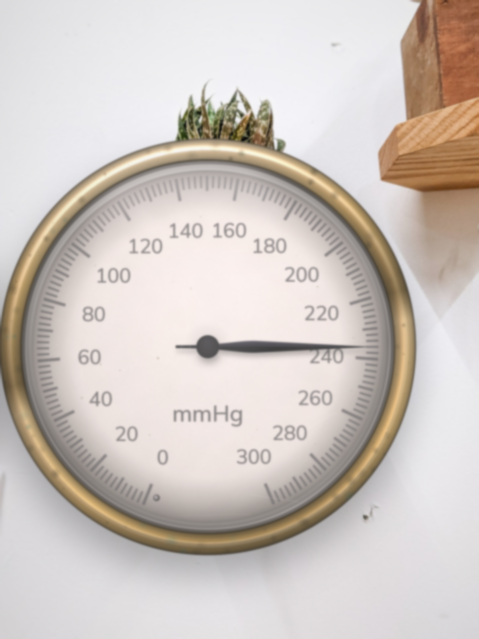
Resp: 236 mmHg
